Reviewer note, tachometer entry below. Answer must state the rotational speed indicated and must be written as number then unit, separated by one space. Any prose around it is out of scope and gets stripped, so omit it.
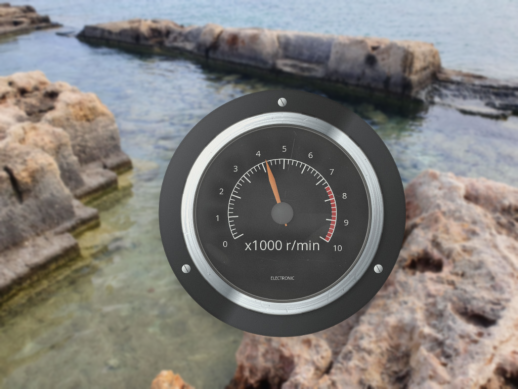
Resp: 4200 rpm
